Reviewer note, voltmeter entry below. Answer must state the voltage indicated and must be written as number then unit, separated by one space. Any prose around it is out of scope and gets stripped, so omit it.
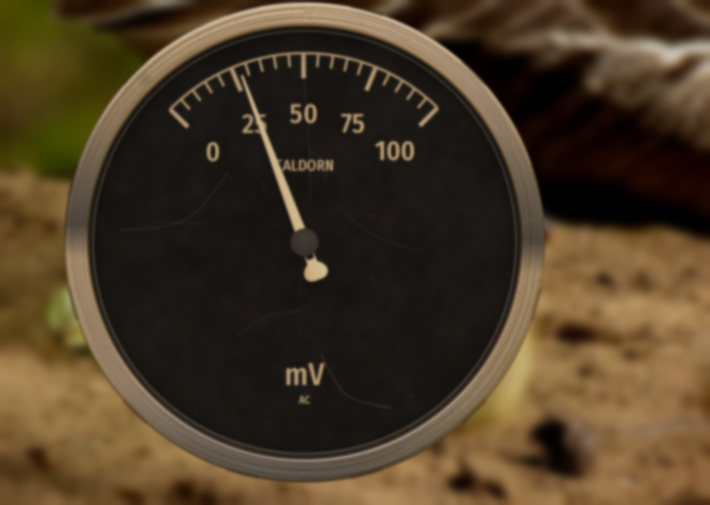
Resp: 27.5 mV
